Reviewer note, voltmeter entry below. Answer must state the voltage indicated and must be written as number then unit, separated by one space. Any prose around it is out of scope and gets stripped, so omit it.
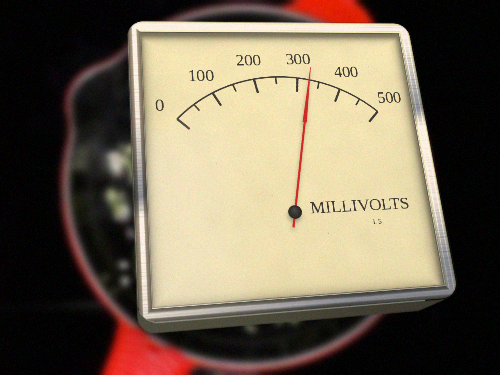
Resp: 325 mV
